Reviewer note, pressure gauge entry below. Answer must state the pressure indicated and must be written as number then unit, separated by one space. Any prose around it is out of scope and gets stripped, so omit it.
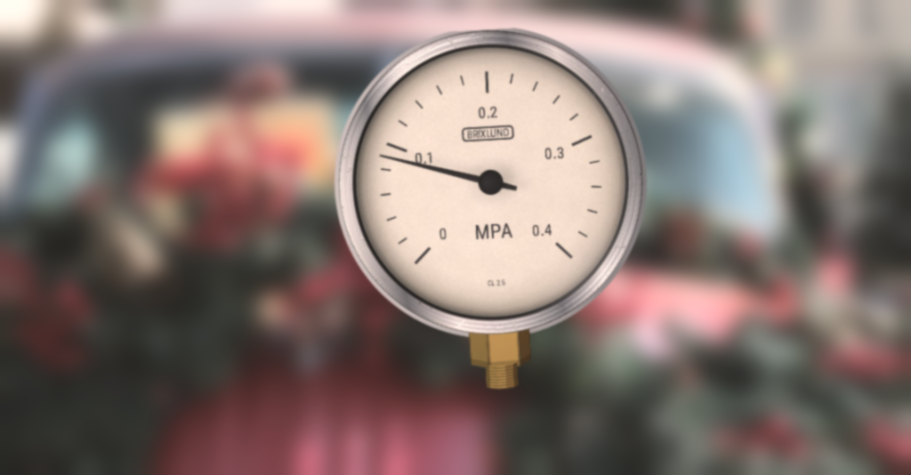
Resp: 0.09 MPa
